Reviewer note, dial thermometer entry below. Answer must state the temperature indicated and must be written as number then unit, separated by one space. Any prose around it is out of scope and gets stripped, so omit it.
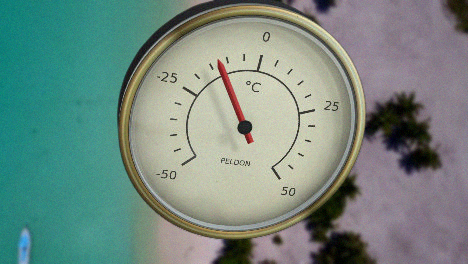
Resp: -12.5 °C
